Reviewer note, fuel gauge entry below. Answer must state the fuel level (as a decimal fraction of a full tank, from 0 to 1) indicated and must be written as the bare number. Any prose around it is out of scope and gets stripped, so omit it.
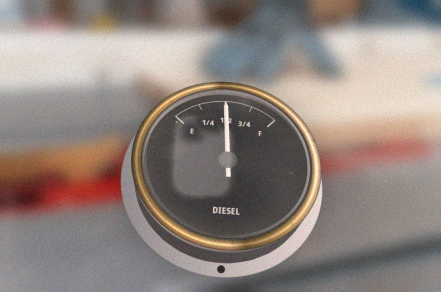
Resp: 0.5
